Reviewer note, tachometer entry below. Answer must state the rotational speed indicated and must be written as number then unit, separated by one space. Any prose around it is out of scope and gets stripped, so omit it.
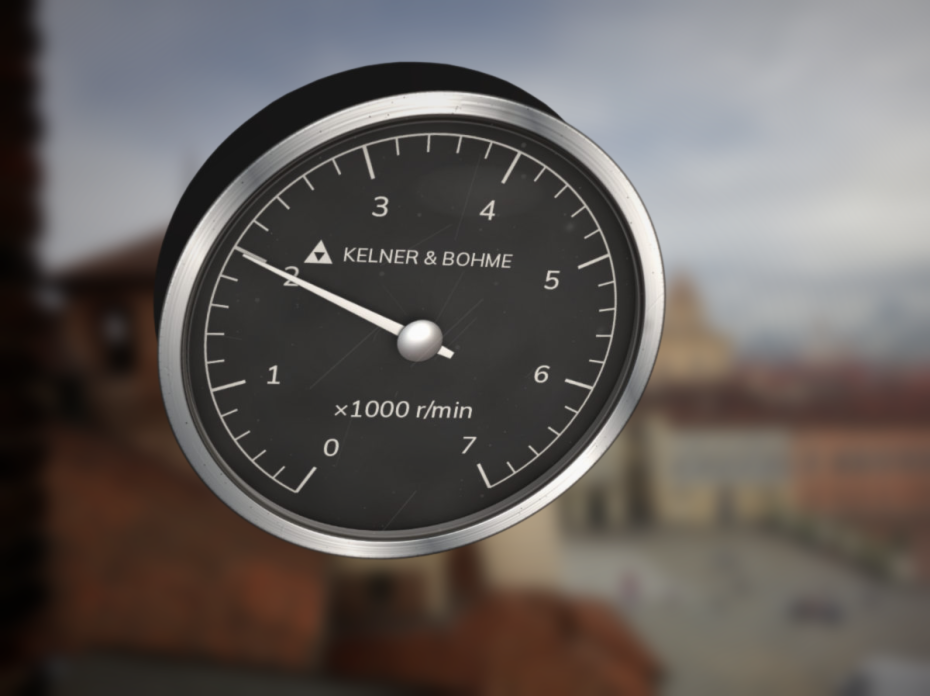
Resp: 2000 rpm
